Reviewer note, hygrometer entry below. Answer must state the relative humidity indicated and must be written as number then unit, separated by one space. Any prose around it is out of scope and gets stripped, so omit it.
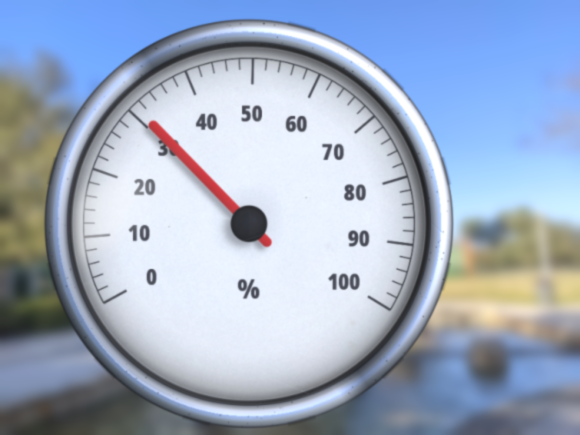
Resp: 31 %
